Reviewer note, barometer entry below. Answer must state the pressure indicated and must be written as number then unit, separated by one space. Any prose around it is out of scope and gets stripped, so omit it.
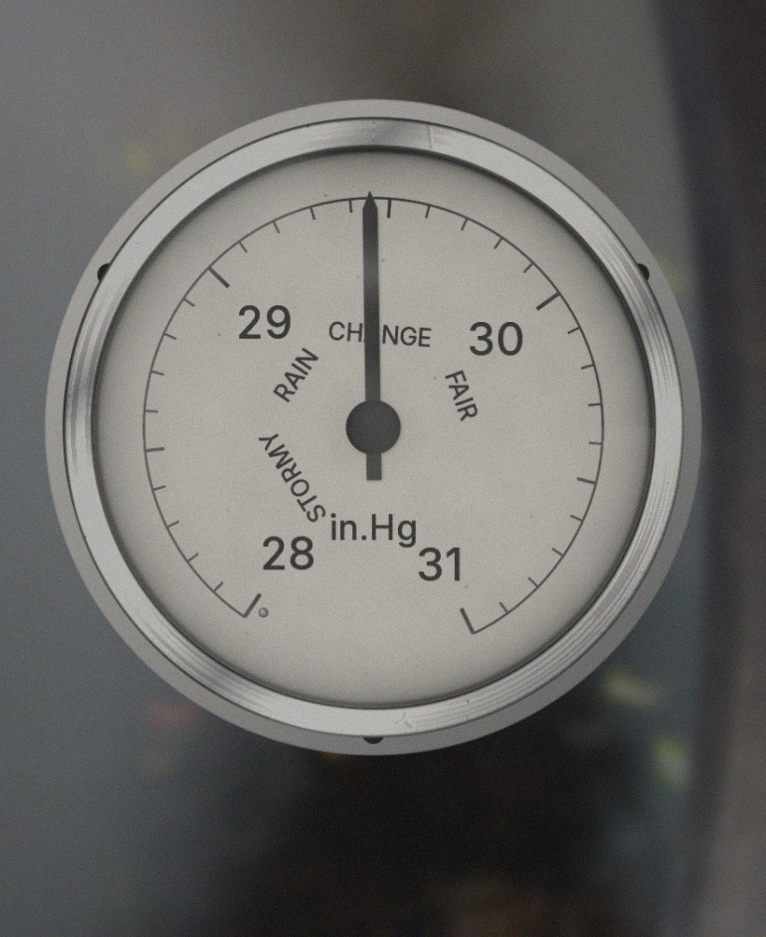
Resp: 29.45 inHg
